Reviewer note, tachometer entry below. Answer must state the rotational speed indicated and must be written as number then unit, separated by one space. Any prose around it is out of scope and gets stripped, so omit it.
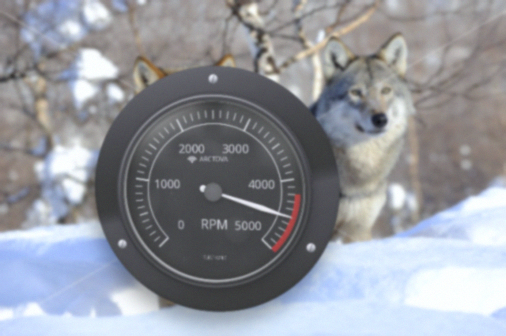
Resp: 4500 rpm
